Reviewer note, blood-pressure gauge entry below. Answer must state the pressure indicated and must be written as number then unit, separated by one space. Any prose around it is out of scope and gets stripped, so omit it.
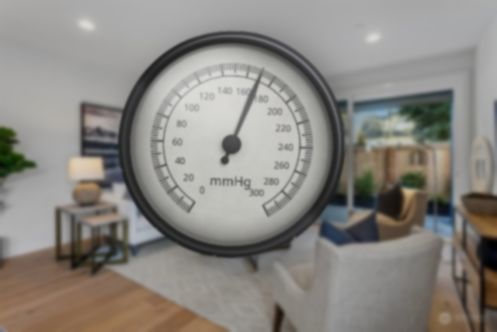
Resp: 170 mmHg
